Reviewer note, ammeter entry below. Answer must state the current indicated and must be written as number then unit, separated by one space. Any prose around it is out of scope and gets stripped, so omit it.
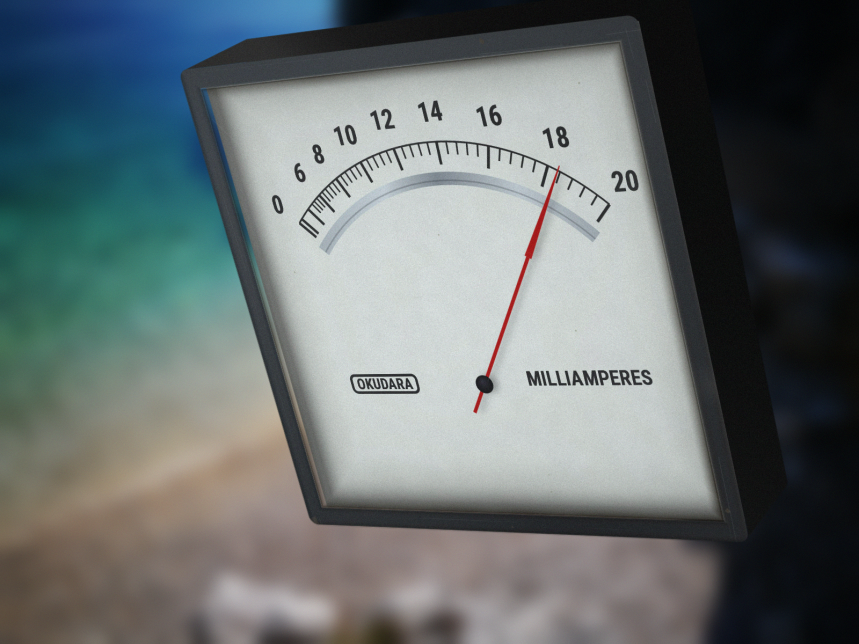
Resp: 18.4 mA
